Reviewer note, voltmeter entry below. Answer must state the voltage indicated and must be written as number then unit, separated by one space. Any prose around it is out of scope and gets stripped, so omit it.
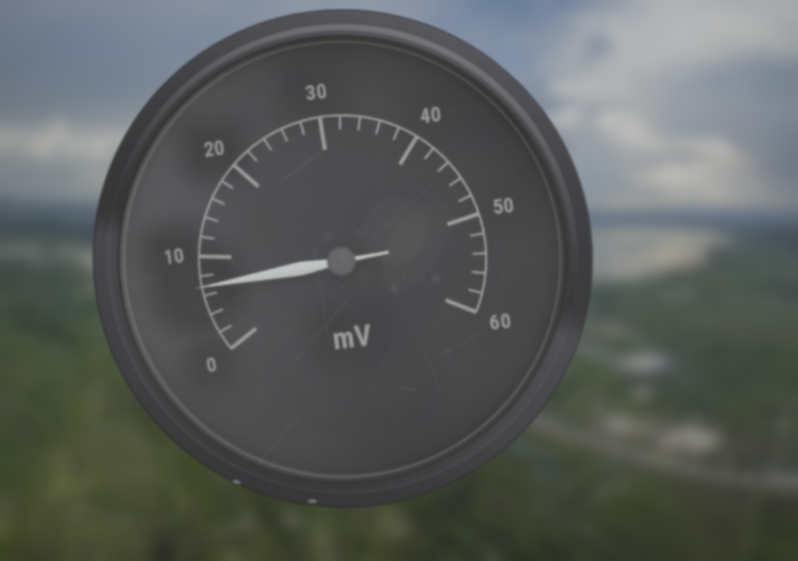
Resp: 7 mV
